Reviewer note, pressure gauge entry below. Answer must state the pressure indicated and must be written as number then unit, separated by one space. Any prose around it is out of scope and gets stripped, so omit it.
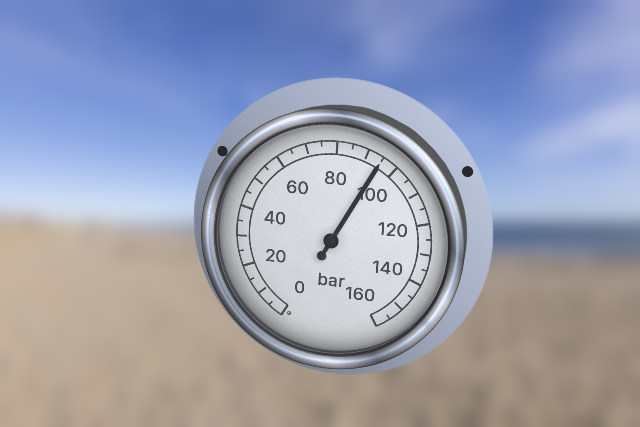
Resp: 95 bar
